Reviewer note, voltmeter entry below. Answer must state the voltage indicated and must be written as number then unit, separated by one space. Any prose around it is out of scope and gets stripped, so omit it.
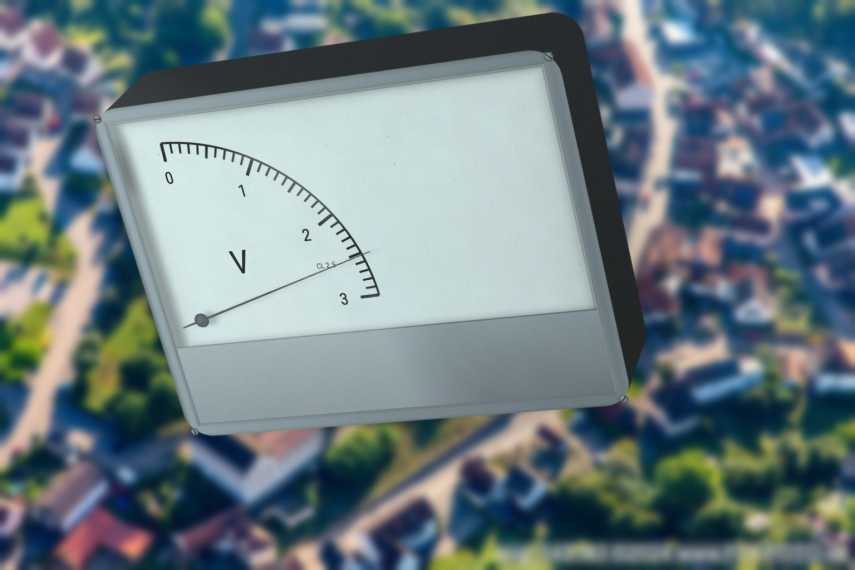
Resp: 2.5 V
